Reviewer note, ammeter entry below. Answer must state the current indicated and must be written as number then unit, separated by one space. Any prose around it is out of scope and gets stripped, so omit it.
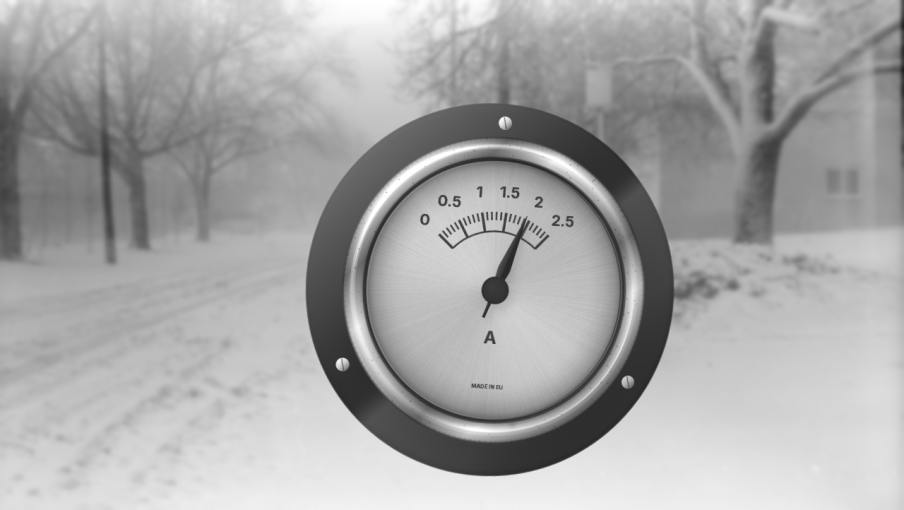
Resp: 1.9 A
